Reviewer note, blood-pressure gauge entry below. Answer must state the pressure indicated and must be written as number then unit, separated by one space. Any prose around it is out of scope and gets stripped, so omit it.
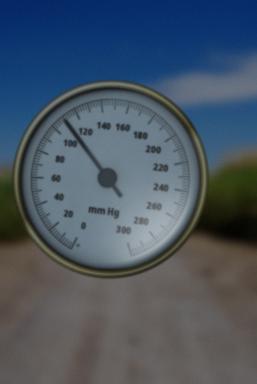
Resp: 110 mmHg
